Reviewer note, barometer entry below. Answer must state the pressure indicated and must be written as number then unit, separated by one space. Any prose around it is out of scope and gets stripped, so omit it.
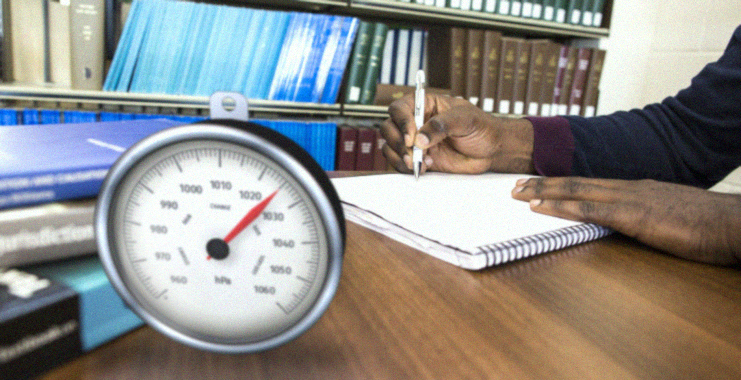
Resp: 1025 hPa
